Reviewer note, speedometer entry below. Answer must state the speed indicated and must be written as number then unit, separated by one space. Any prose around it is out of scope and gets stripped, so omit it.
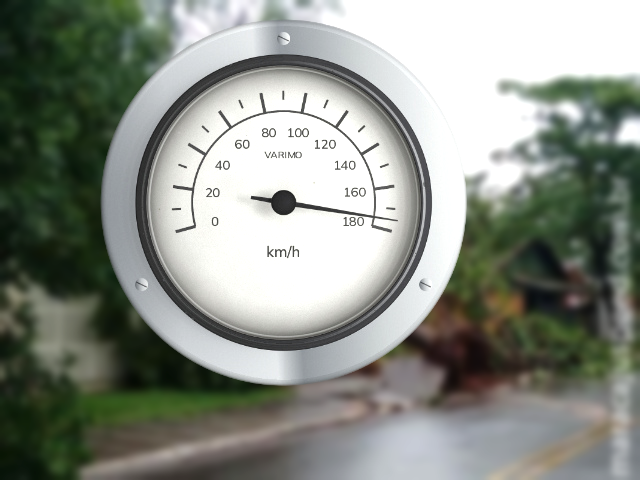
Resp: 175 km/h
